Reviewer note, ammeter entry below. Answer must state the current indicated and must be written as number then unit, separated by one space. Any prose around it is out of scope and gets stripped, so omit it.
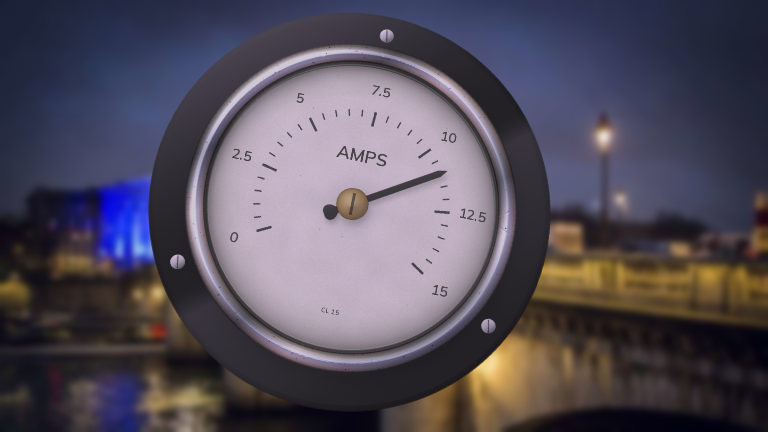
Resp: 11 A
